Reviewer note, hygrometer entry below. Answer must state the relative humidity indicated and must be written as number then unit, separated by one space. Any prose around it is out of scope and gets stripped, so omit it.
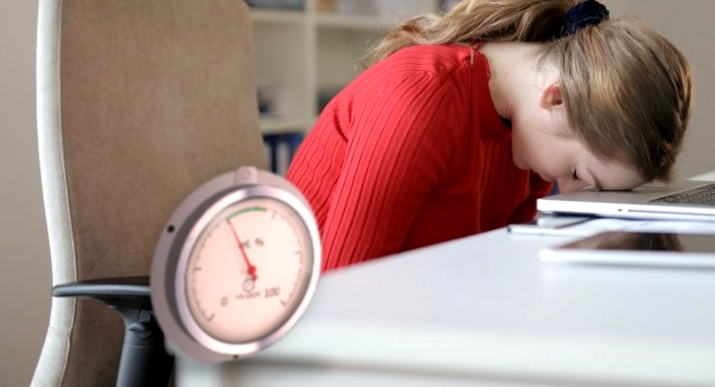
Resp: 40 %
